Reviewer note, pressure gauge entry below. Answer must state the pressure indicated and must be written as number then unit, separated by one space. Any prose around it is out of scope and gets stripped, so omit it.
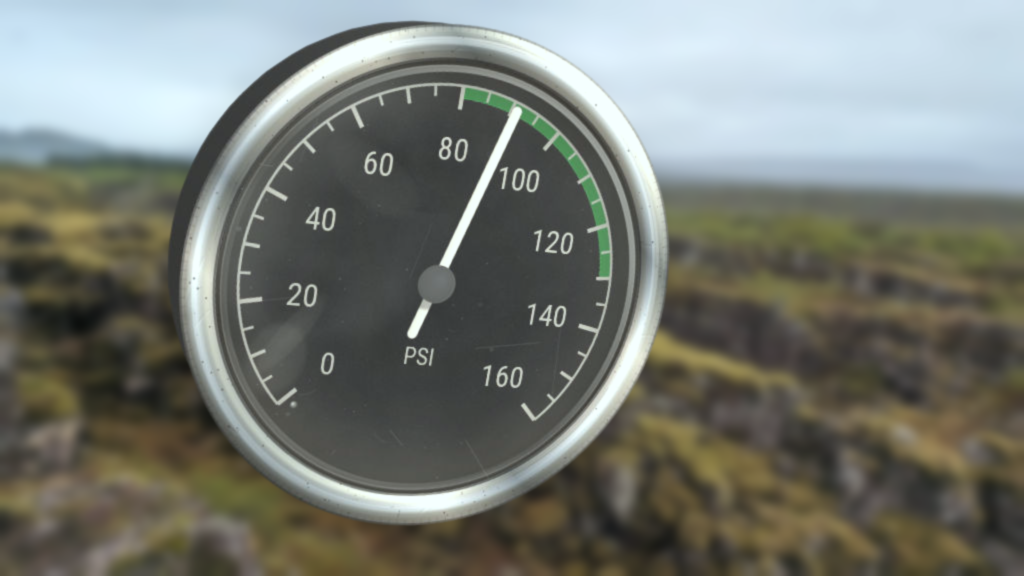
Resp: 90 psi
